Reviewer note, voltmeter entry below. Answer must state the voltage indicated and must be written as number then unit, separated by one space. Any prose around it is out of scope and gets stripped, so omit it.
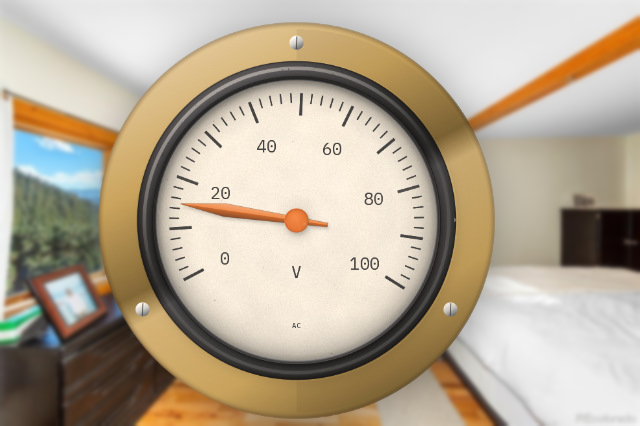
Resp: 15 V
